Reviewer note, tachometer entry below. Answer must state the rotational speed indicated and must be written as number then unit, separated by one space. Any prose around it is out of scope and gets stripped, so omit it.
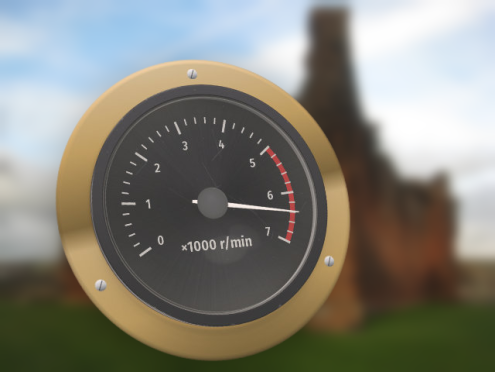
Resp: 6400 rpm
